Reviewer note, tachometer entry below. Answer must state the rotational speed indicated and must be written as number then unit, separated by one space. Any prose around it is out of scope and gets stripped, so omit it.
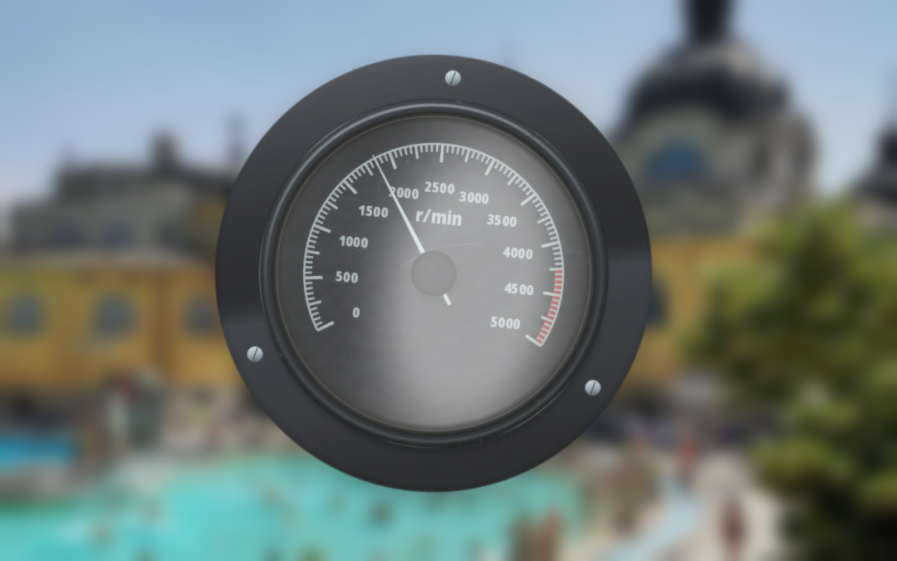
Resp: 1850 rpm
